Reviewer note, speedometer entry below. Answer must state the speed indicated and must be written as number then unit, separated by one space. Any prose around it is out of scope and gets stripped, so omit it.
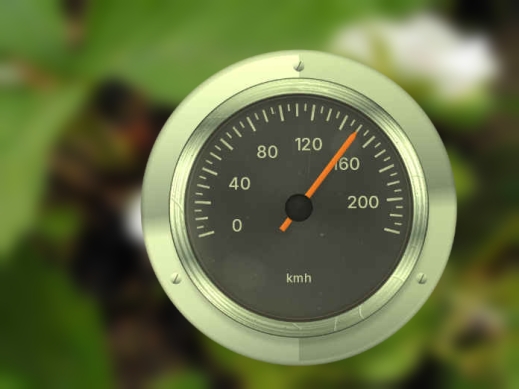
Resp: 150 km/h
